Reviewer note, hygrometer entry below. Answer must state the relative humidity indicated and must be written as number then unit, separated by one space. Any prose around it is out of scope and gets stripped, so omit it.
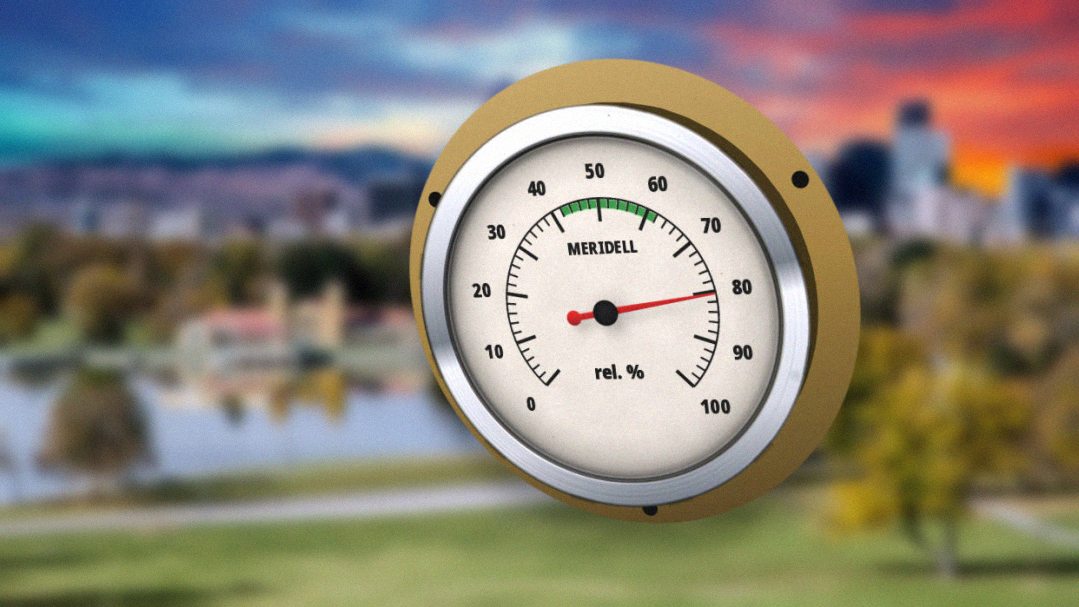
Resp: 80 %
